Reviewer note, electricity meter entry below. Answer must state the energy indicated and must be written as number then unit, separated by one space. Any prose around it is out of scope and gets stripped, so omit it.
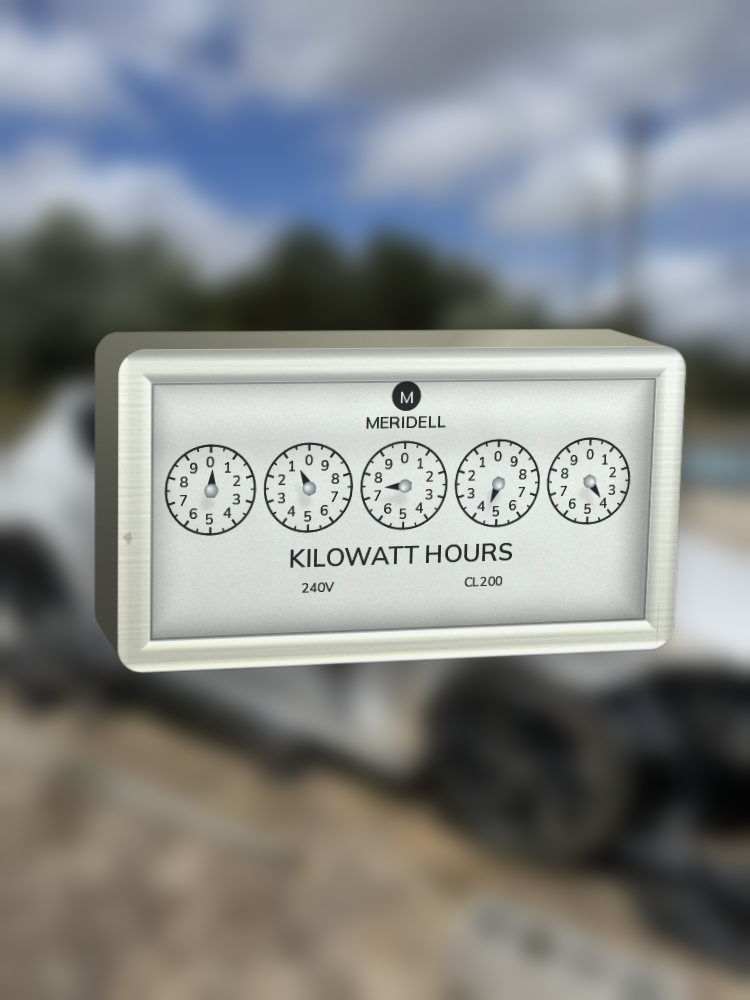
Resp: 744 kWh
